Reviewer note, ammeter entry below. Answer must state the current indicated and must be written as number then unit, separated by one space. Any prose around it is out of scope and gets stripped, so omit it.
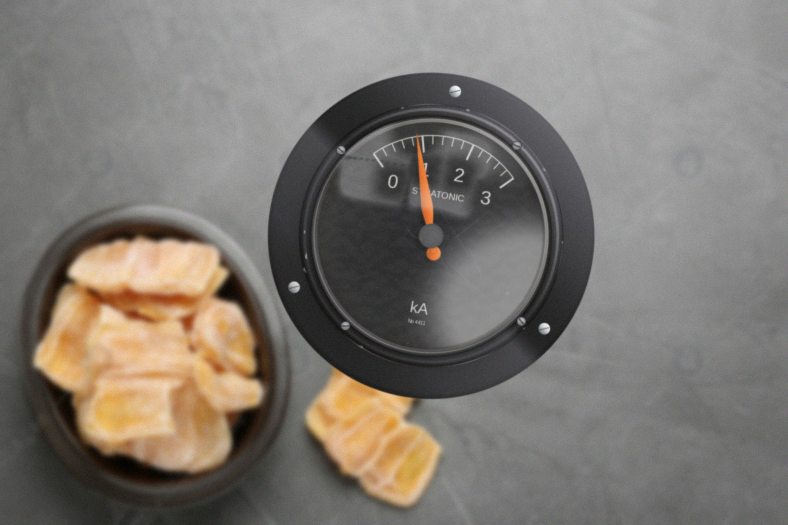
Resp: 0.9 kA
